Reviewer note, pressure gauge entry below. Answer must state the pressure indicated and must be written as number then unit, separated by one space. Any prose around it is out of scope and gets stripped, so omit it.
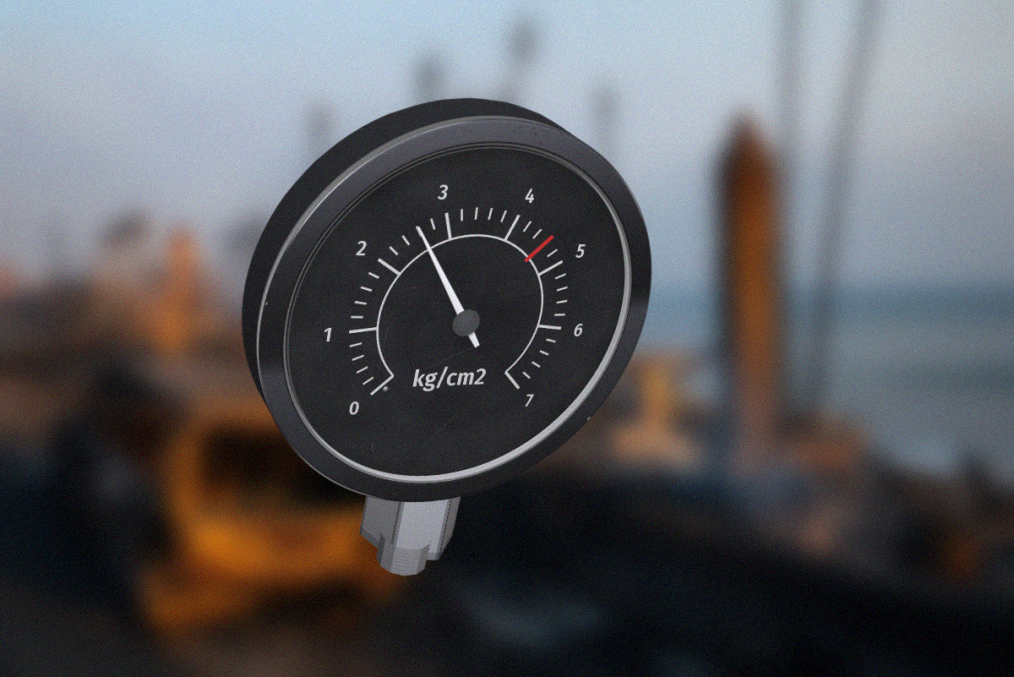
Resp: 2.6 kg/cm²
